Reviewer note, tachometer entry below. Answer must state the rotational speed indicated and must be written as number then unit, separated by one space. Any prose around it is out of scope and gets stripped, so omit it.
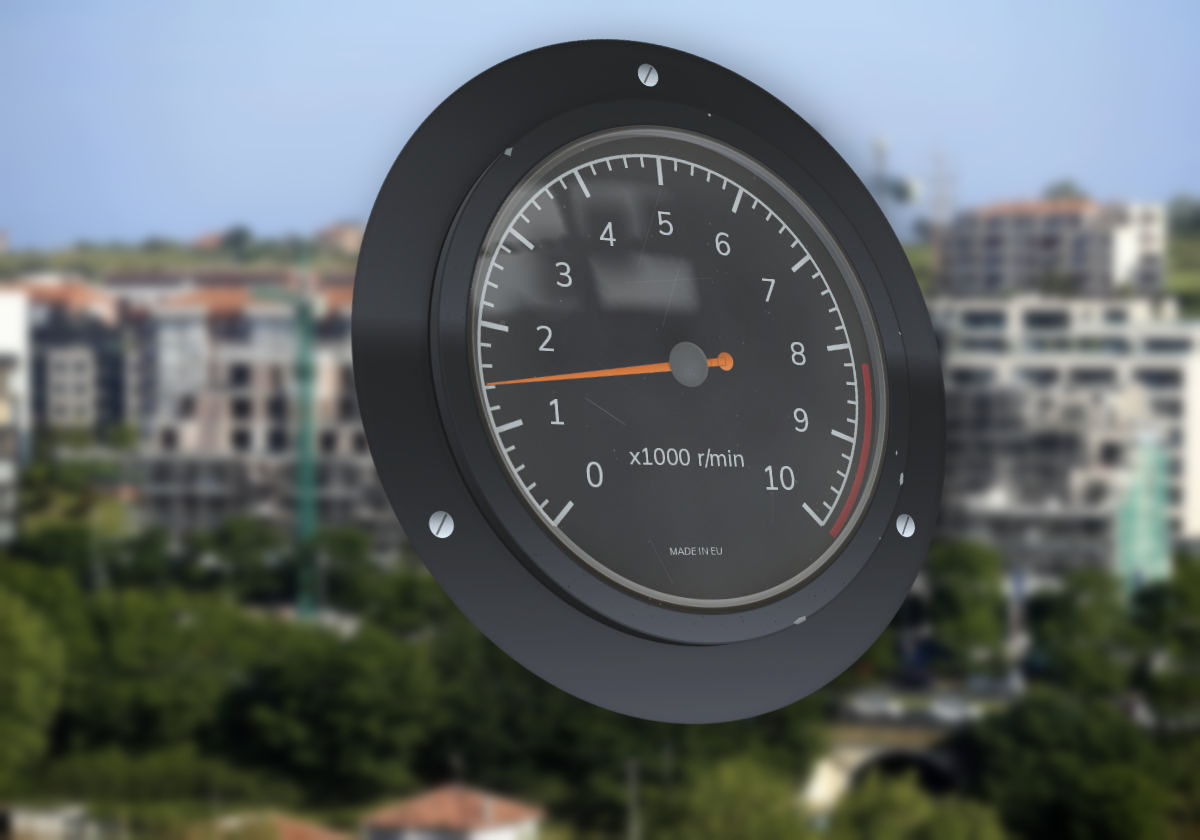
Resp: 1400 rpm
